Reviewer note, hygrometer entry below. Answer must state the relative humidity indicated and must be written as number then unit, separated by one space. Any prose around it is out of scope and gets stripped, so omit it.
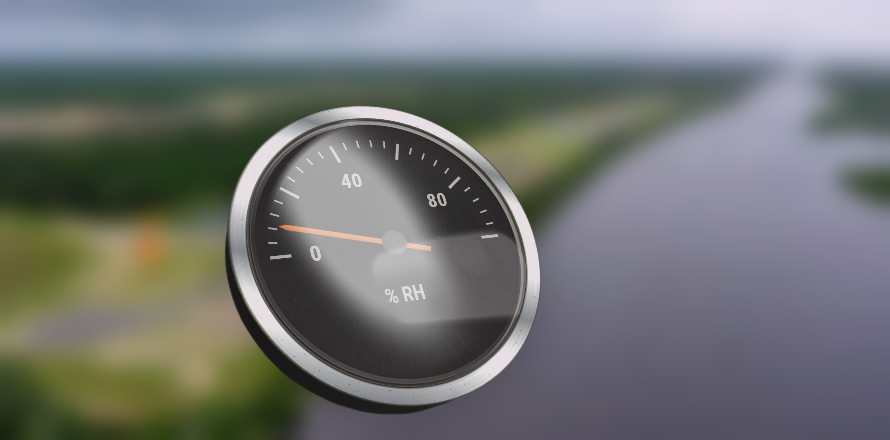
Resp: 8 %
